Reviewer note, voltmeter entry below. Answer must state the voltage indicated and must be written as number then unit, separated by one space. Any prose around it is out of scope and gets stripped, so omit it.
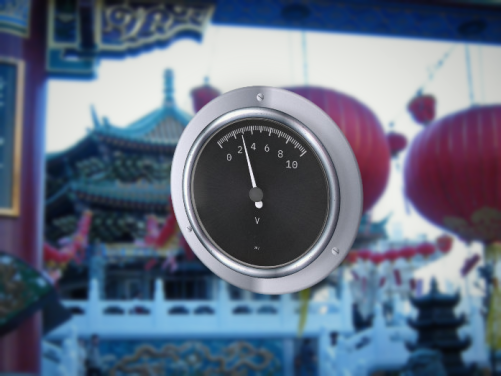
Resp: 3 V
